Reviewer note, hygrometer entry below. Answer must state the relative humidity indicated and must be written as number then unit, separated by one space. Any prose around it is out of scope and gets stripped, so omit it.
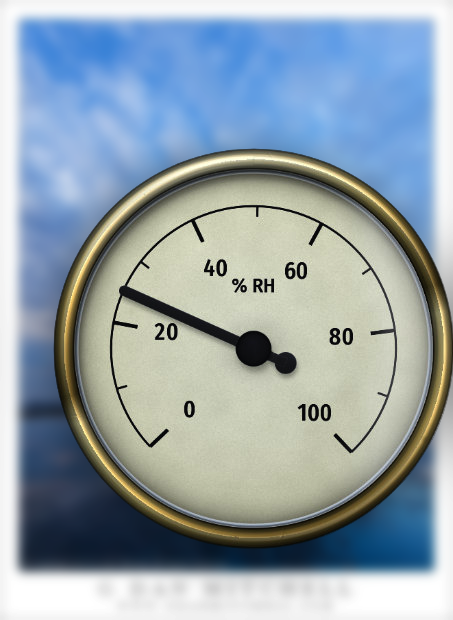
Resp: 25 %
